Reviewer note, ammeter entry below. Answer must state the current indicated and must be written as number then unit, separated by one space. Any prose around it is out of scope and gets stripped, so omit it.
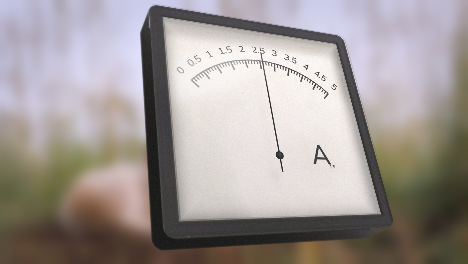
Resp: 2.5 A
